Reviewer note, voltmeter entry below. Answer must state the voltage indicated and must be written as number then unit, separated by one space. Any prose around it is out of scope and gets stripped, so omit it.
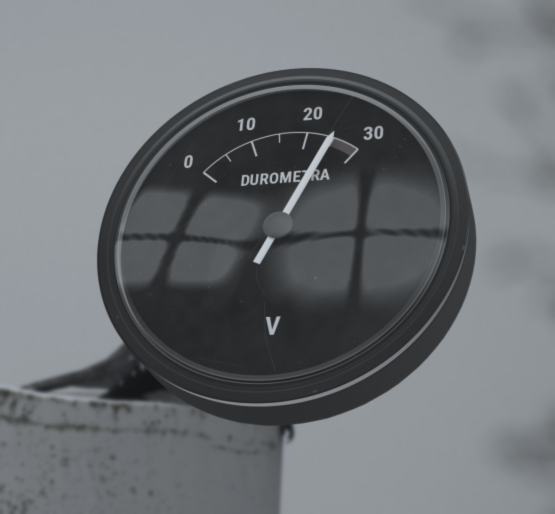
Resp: 25 V
